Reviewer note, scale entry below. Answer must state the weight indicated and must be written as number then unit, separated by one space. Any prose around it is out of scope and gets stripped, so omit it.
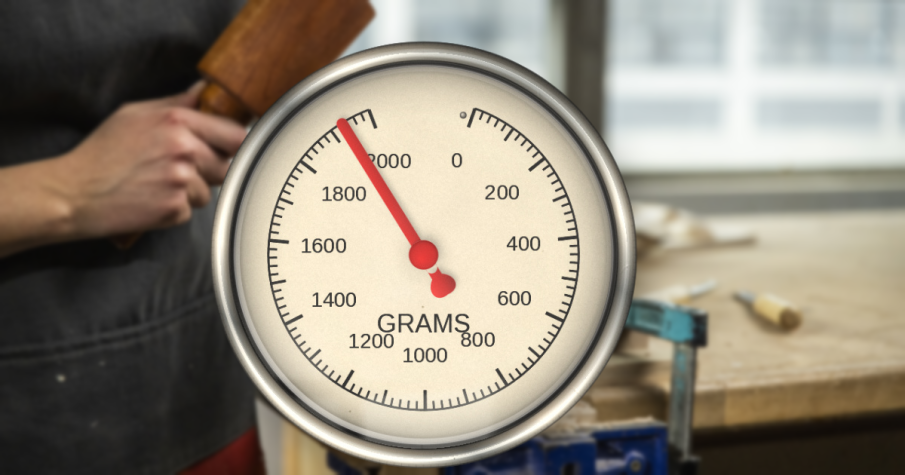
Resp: 1930 g
